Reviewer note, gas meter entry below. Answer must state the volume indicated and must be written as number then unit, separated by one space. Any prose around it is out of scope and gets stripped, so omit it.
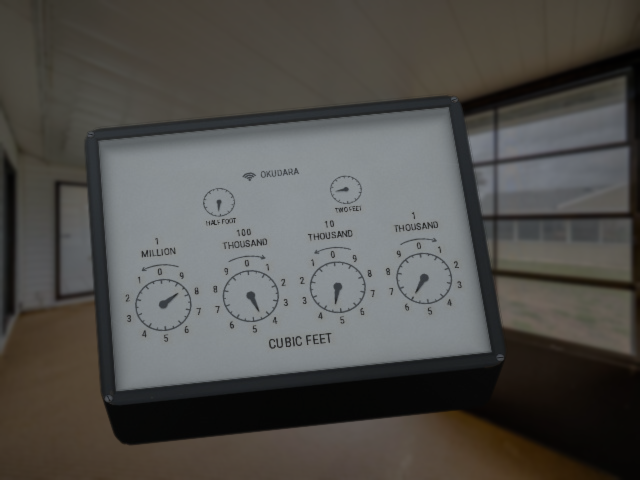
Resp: 844600 ft³
